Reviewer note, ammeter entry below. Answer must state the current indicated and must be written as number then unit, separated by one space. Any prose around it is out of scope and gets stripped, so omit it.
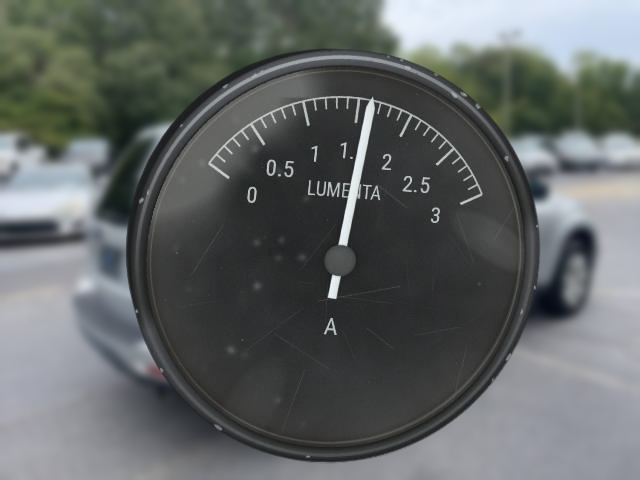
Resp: 1.6 A
